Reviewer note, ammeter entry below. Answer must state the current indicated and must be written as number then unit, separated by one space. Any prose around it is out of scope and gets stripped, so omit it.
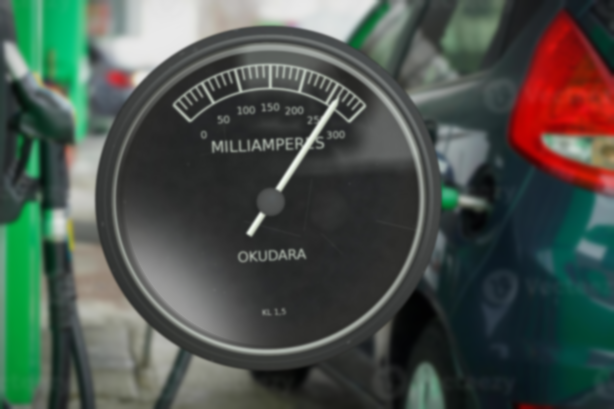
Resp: 260 mA
